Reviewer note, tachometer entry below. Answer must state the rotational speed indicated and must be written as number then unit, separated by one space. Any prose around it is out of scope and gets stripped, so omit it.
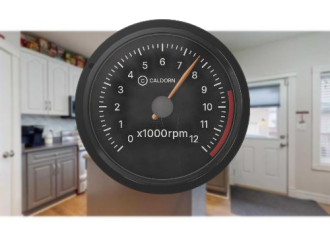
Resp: 7600 rpm
